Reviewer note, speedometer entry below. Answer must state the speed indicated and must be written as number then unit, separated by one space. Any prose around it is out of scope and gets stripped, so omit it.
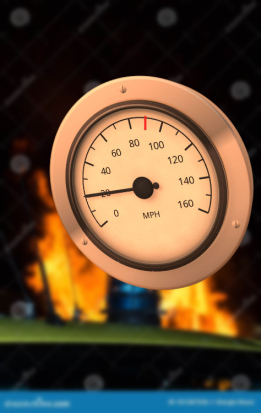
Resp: 20 mph
